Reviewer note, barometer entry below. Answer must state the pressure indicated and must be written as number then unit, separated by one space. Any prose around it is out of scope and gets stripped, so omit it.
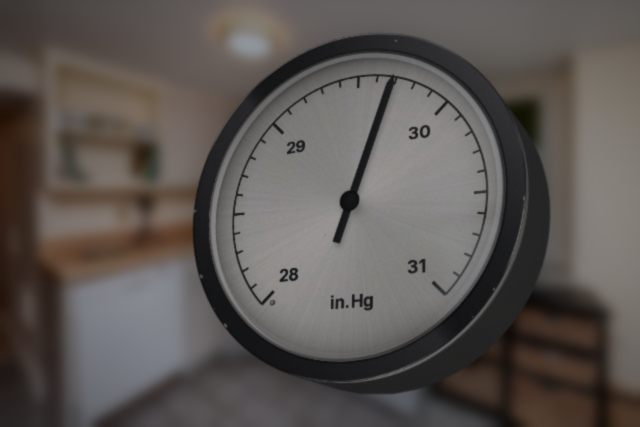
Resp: 29.7 inHg
